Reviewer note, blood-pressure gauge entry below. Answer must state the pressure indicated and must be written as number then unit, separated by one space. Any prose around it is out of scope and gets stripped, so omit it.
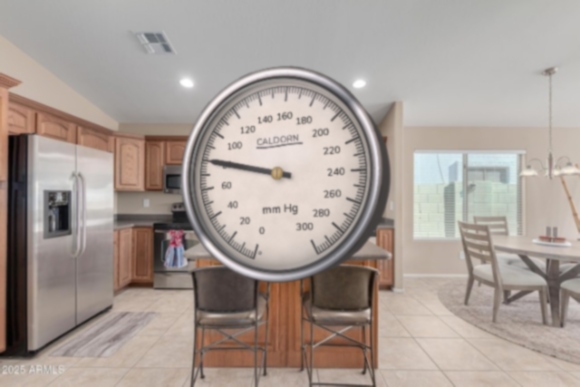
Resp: 80 mmHg
